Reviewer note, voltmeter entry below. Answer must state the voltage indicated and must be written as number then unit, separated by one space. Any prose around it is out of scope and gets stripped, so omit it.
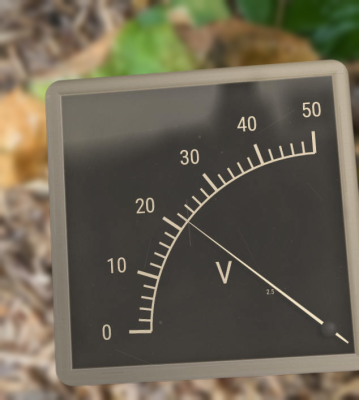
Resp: 22 V
